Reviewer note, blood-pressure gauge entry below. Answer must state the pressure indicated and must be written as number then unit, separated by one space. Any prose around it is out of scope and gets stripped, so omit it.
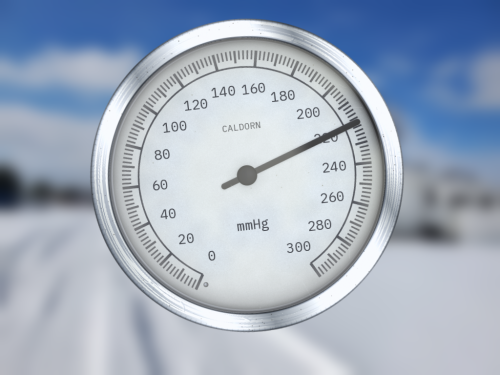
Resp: 220 mmHg
